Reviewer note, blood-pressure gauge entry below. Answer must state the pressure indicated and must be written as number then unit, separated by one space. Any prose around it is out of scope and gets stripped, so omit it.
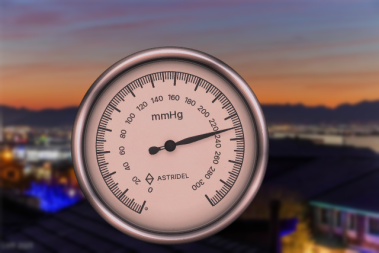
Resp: 230 mmHg
